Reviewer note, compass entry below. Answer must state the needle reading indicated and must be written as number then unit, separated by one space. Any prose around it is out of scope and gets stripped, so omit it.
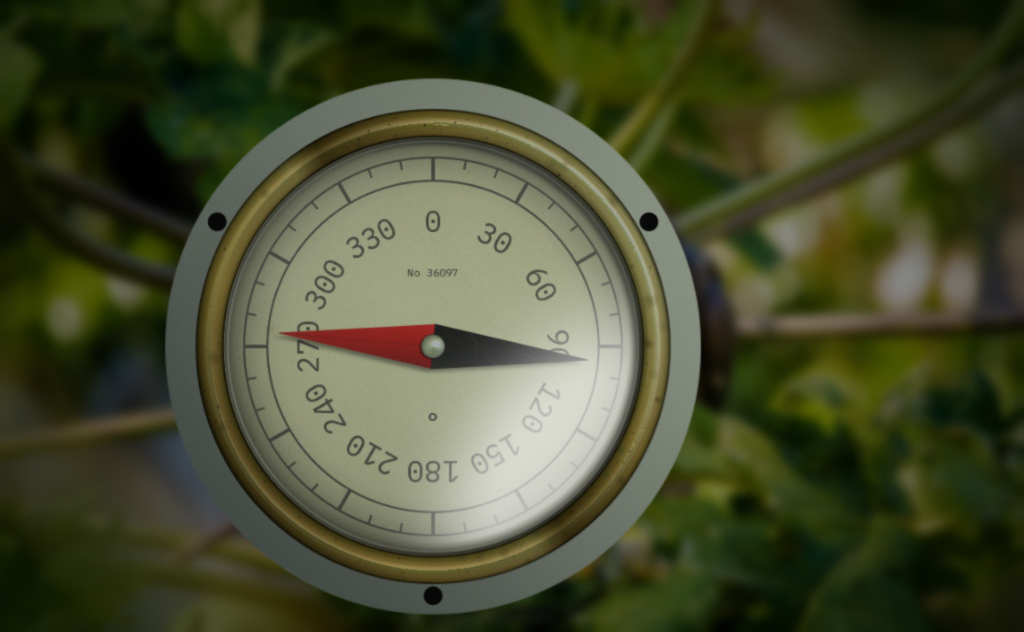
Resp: 275 °
